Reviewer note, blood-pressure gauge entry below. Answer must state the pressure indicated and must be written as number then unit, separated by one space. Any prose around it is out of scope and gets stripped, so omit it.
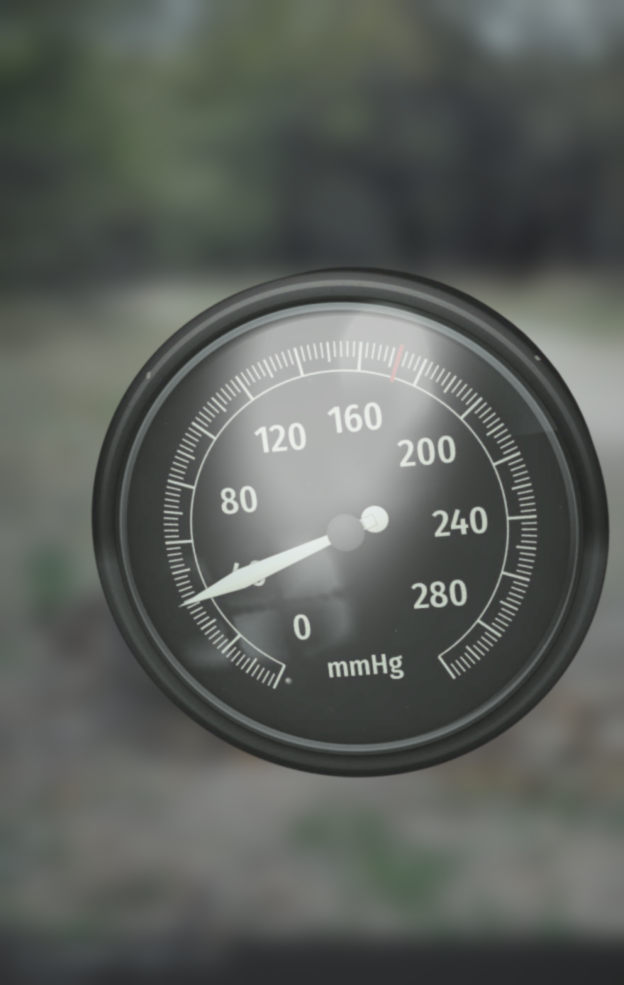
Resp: 40 mmHg
